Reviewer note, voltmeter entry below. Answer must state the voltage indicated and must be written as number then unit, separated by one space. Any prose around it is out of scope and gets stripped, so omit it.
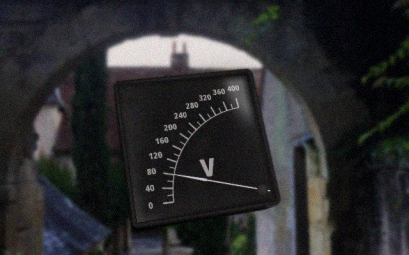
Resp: 80 V
